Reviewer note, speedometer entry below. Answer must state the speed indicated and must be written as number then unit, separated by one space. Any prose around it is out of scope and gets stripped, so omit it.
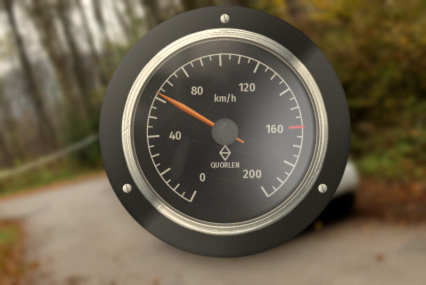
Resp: 62.5 km/h
